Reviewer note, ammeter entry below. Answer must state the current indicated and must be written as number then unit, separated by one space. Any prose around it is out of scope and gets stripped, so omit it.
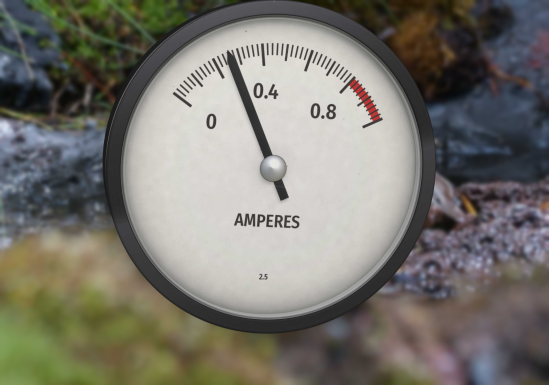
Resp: 0.26 A
